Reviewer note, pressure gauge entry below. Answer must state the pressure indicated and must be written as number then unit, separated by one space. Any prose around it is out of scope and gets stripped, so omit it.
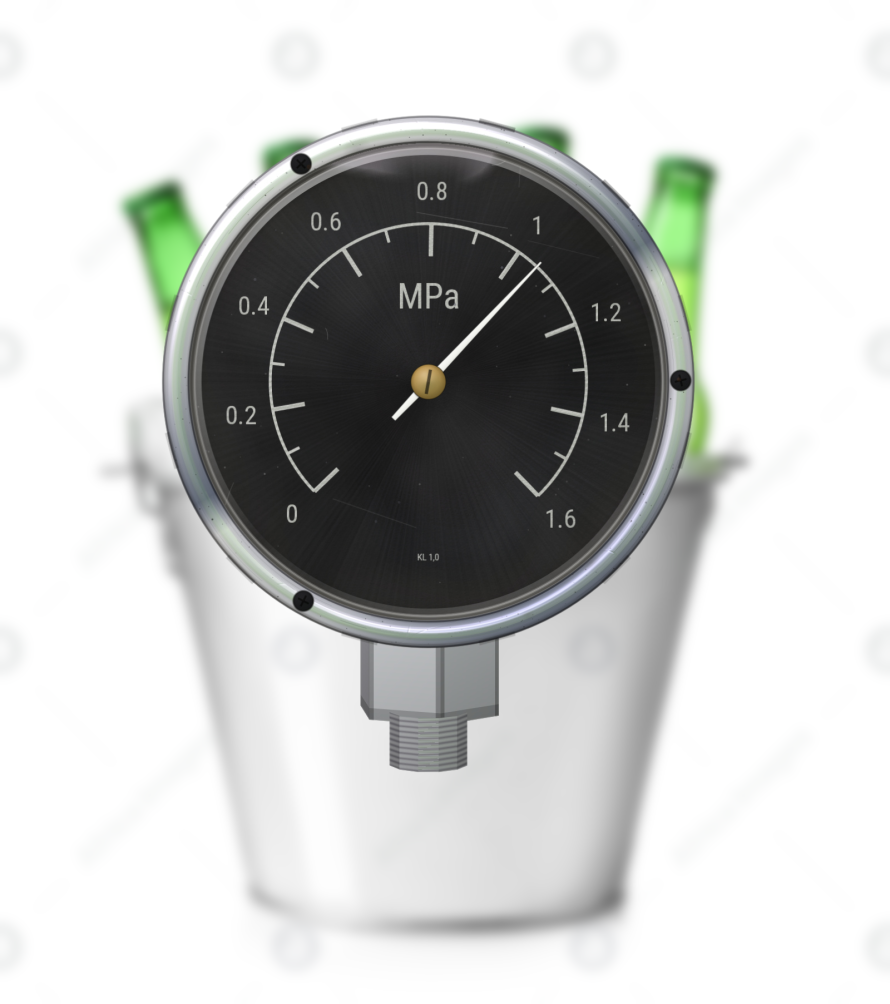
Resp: 1.05 MPa
